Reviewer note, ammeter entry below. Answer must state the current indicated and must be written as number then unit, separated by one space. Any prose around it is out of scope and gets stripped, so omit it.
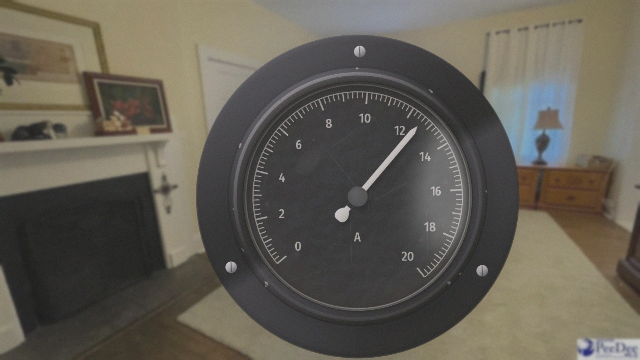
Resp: 12.6 A
